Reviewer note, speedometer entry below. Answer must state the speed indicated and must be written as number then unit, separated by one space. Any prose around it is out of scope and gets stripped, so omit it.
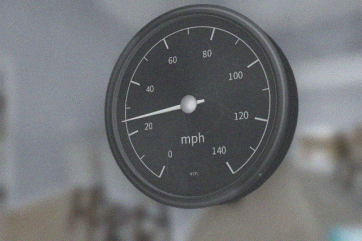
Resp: 25 mph
